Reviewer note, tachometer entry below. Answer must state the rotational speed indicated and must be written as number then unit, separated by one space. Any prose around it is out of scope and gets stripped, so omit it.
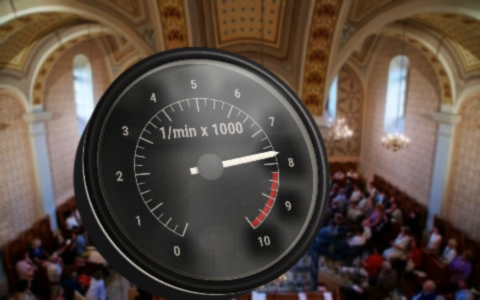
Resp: 7750 rpm
